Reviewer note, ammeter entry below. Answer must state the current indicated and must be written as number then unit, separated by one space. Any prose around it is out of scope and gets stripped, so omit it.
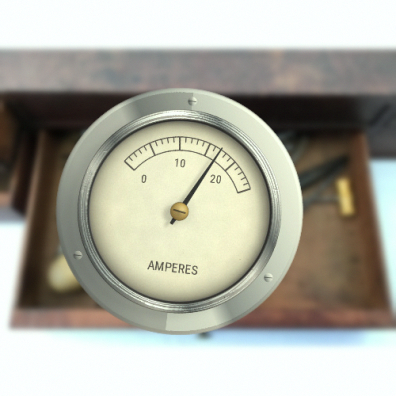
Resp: 17 A
